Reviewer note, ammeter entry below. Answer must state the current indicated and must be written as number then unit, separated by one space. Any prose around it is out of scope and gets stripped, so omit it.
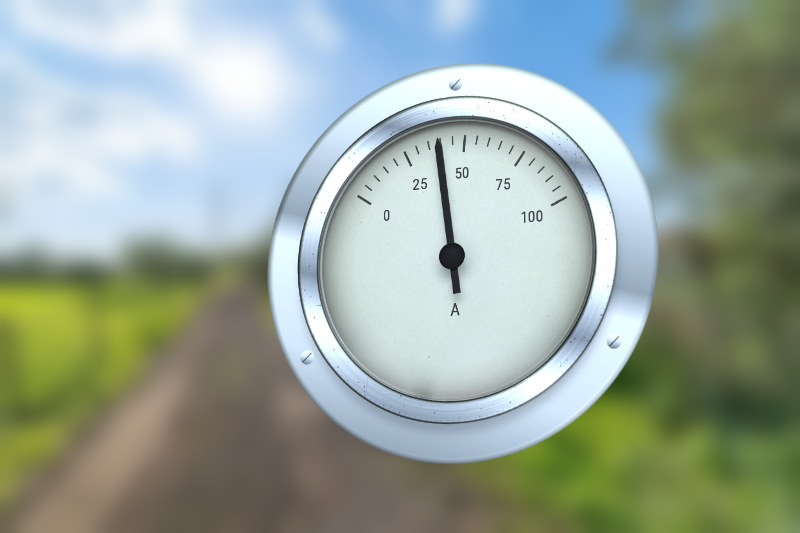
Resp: 40 A
